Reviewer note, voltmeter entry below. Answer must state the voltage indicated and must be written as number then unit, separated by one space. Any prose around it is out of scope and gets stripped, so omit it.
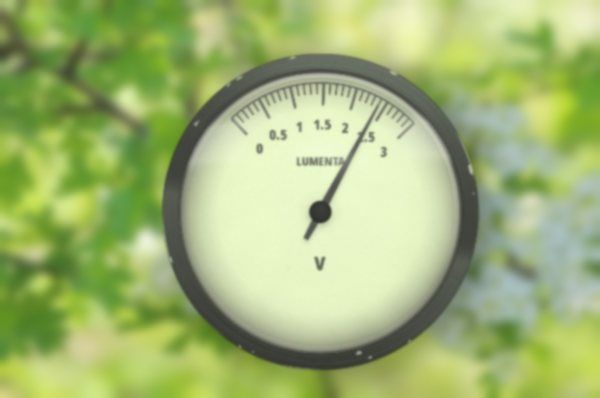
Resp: 2.4 V
